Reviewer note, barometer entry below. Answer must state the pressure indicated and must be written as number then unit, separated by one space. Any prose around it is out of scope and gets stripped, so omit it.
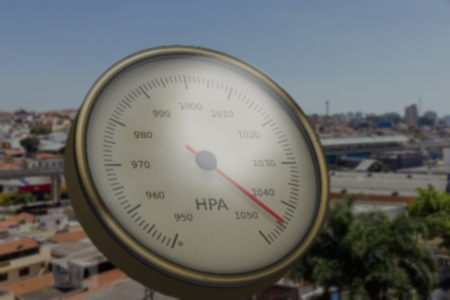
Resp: 1045 hPa
